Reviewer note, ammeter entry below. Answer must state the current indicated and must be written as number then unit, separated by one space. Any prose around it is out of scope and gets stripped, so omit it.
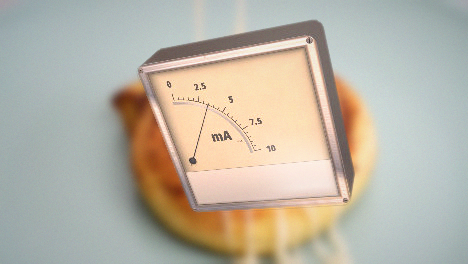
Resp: 3.5 mA
